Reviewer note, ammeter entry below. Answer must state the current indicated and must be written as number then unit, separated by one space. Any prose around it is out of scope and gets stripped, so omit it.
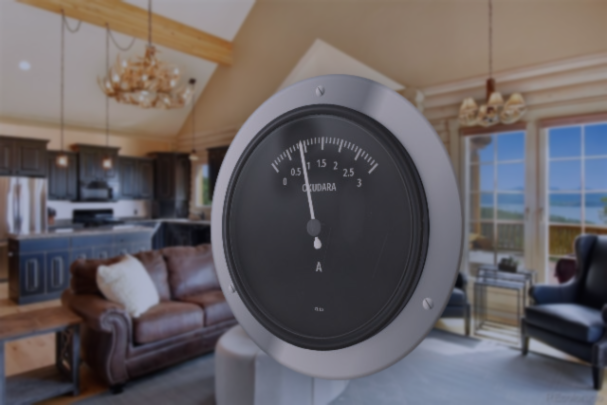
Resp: 1 A
